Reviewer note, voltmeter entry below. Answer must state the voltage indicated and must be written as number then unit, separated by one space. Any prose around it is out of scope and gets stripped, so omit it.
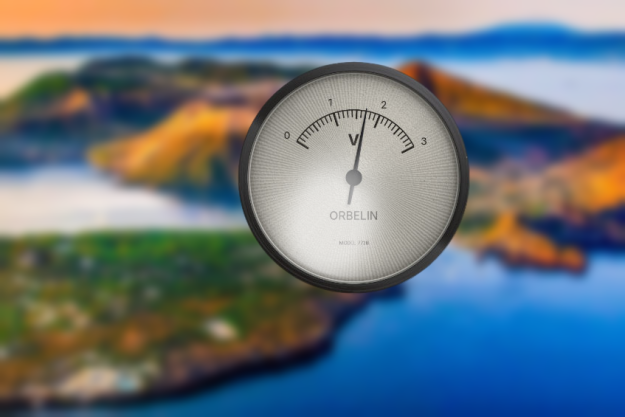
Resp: 1.7 V
